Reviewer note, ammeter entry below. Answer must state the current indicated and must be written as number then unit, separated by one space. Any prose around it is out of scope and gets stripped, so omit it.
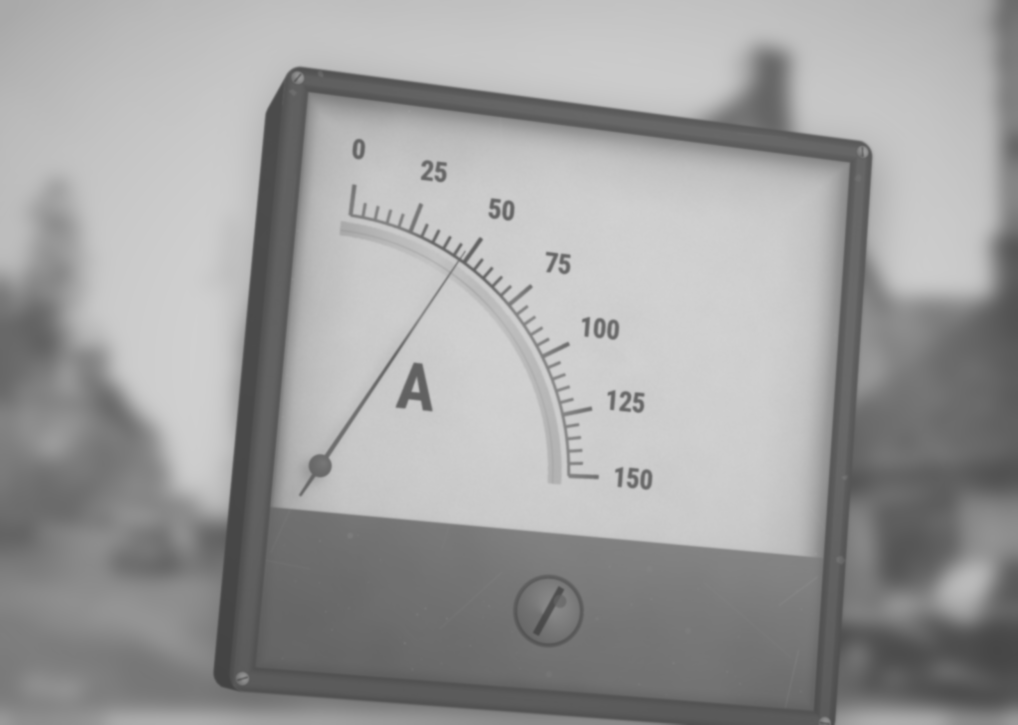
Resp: 47.5 A
